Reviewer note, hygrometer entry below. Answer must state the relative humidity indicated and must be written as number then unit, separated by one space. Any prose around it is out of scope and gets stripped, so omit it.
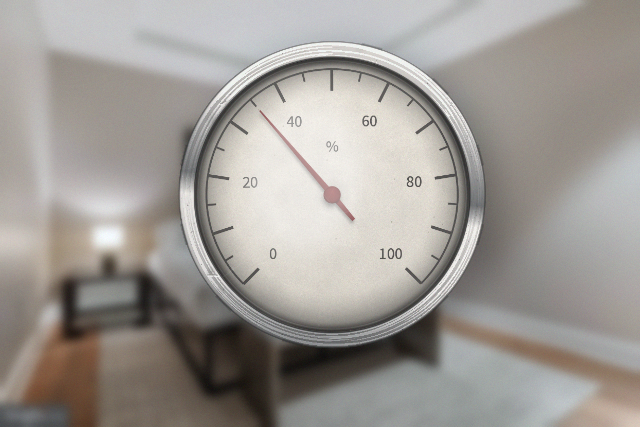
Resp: 35 %
